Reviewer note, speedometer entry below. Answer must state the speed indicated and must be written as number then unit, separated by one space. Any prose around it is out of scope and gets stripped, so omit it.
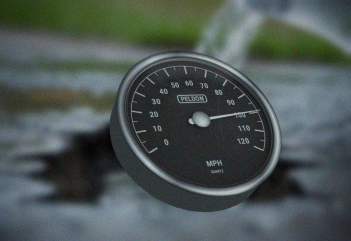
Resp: 100 mph
